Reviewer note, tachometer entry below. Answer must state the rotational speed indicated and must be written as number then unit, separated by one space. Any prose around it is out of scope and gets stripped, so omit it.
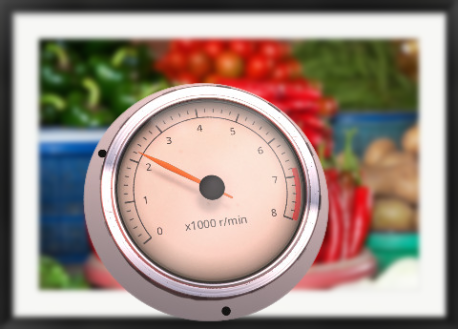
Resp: 2200 rpm
